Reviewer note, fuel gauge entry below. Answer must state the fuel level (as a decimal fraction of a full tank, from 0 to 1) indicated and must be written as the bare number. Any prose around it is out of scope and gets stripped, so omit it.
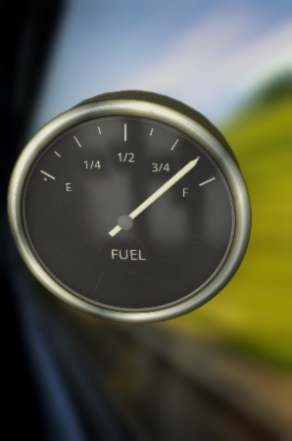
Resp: 0.875
